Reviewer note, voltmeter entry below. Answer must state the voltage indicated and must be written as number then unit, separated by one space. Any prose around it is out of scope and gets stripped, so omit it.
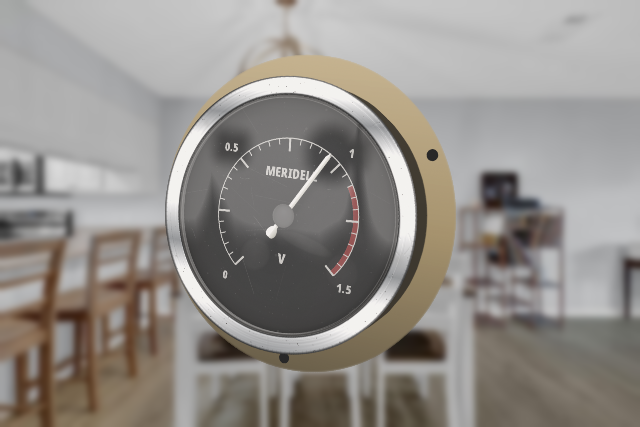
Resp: 0.95 V
